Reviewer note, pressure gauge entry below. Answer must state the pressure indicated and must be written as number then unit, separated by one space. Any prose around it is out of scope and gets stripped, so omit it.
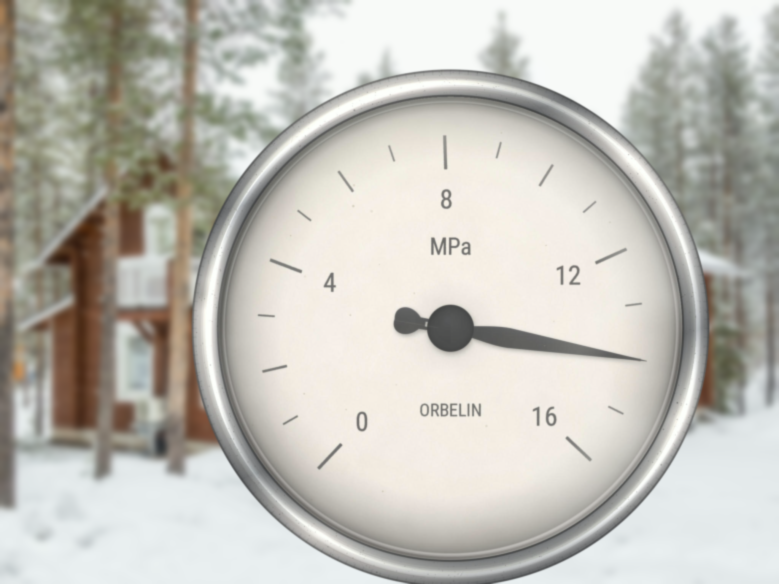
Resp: 14 MPa
